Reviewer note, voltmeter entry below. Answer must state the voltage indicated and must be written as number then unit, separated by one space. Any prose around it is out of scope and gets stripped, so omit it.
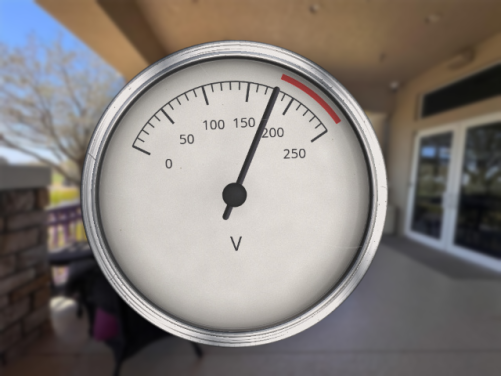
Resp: 180 V
